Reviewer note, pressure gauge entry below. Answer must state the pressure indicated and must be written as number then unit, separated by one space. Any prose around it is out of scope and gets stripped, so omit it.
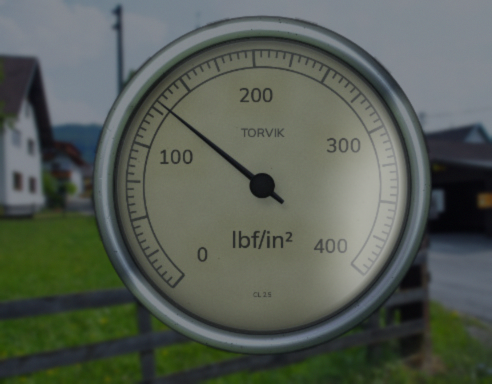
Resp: 130 psi
